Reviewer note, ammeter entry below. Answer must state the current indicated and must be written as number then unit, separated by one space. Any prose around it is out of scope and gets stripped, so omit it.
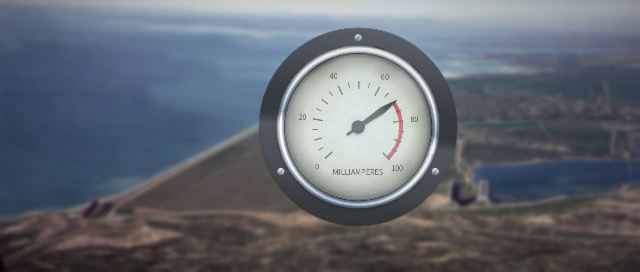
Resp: 70 mA
